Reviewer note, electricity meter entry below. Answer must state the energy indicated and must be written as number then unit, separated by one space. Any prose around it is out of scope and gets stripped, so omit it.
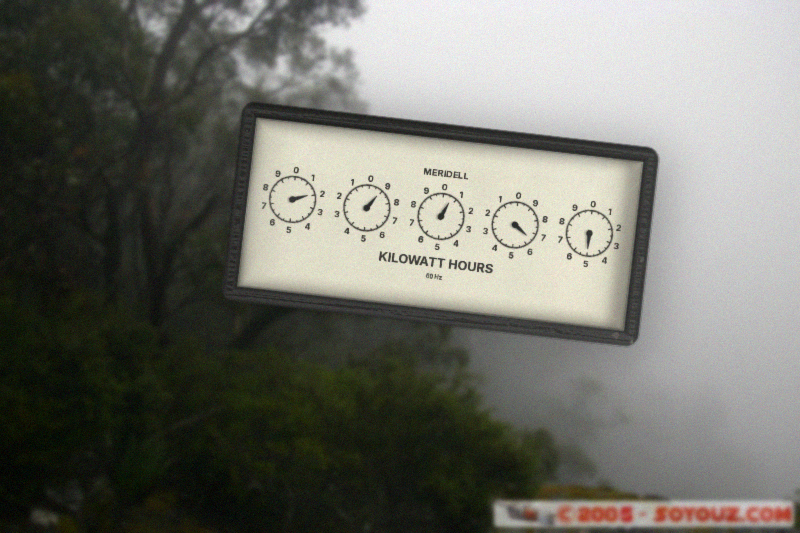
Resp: 19065 kWh
